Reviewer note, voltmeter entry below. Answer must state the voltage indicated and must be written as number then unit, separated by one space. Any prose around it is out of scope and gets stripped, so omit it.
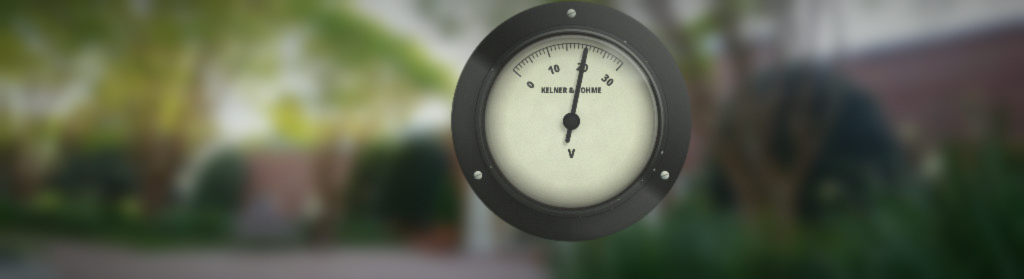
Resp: 20 V
